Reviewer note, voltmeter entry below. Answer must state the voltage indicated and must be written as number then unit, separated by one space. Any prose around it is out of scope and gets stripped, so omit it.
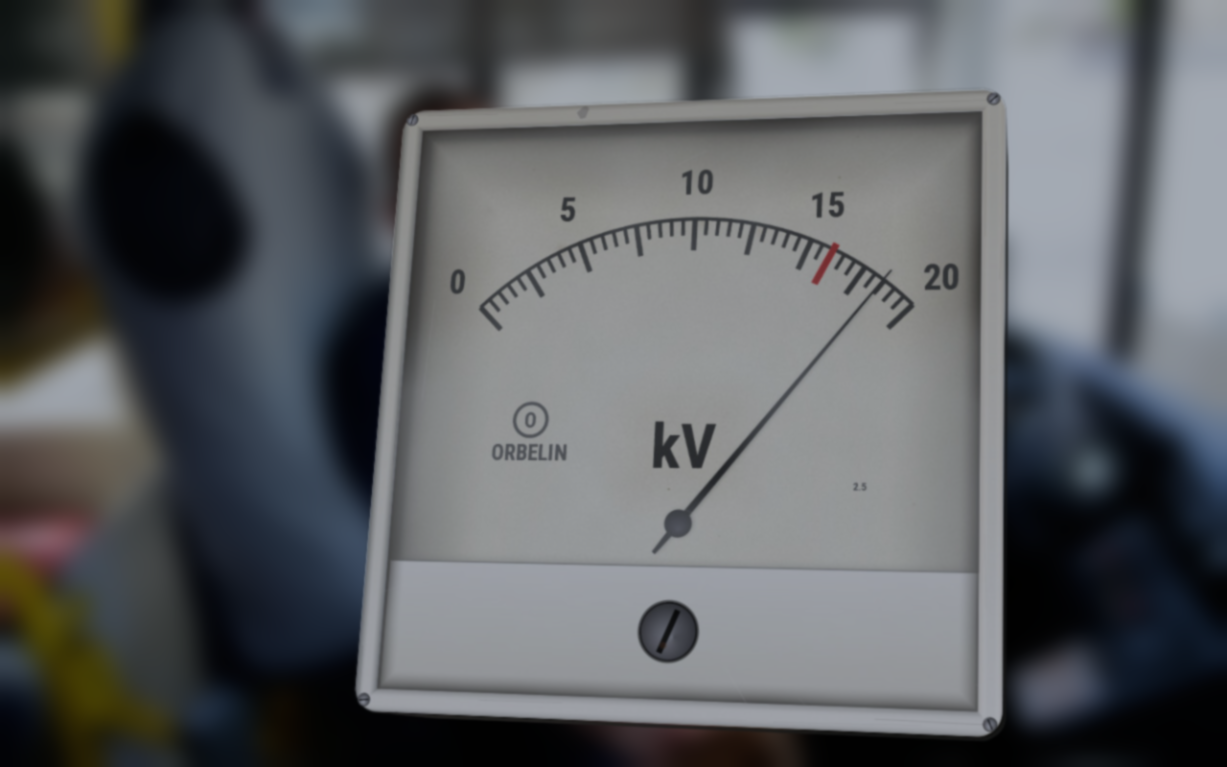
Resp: 18.5 kV
